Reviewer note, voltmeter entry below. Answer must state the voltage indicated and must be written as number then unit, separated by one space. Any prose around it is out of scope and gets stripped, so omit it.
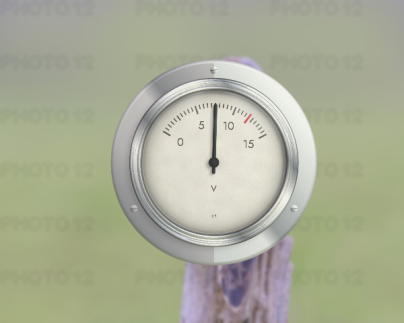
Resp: 7.5 V
